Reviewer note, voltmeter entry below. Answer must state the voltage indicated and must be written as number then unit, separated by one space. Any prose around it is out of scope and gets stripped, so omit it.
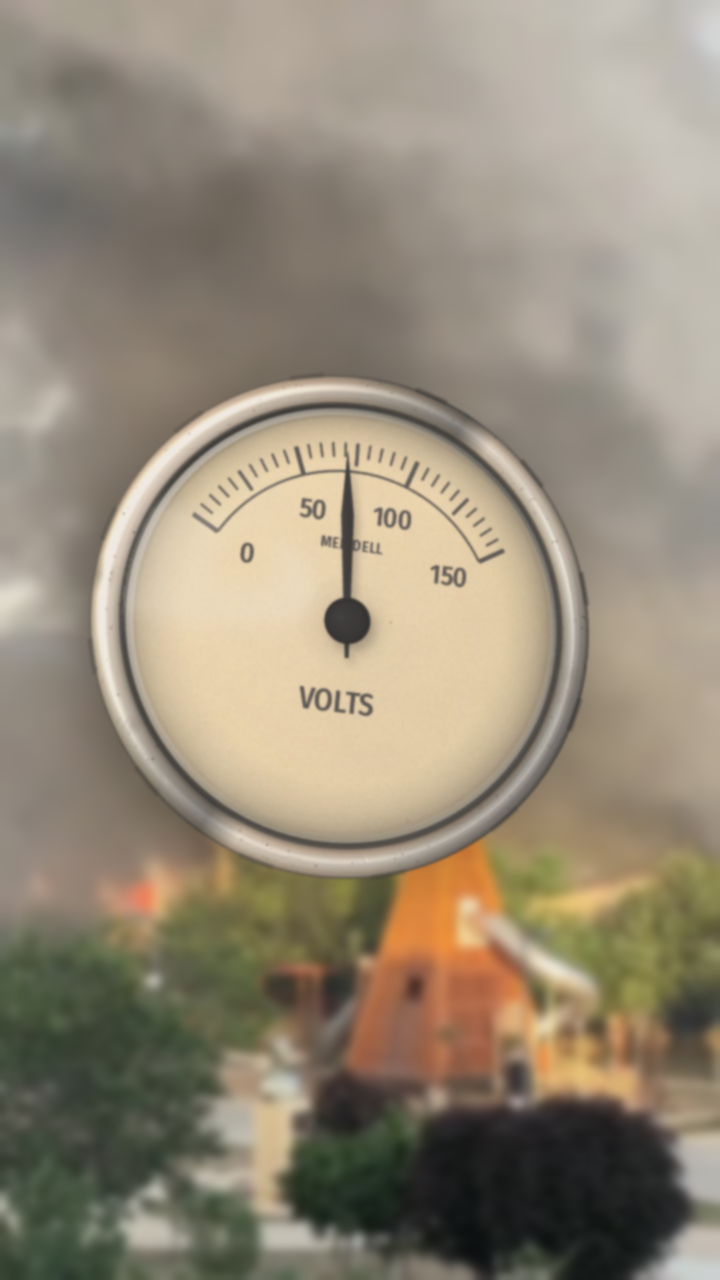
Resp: 70 V
